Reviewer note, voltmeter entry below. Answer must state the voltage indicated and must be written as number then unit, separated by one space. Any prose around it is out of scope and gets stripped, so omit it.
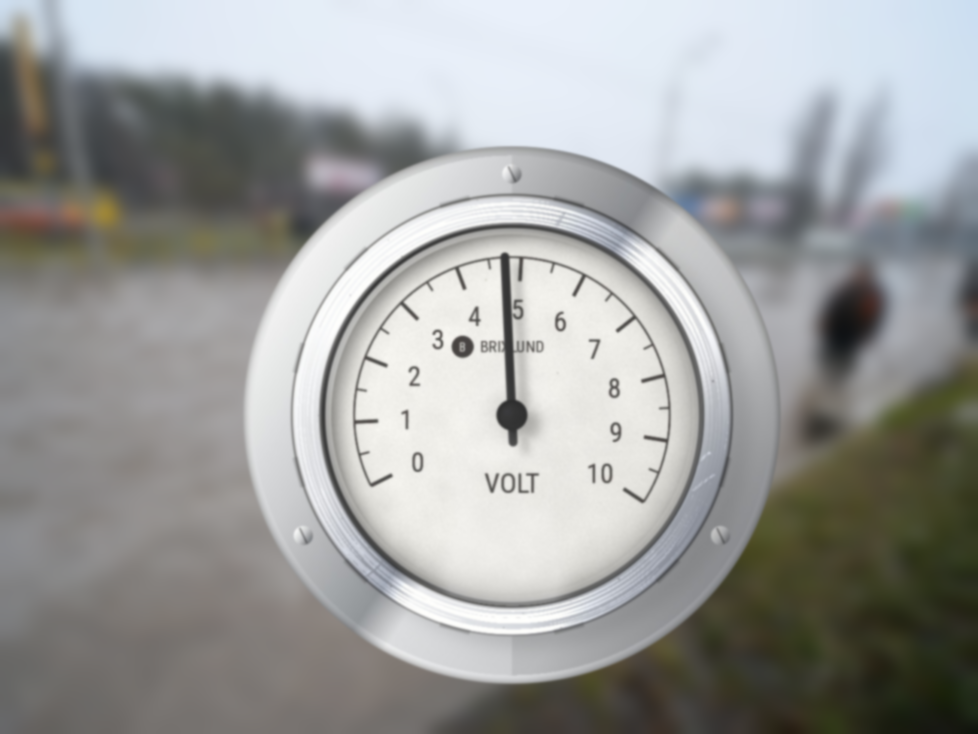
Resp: 4.75 V
